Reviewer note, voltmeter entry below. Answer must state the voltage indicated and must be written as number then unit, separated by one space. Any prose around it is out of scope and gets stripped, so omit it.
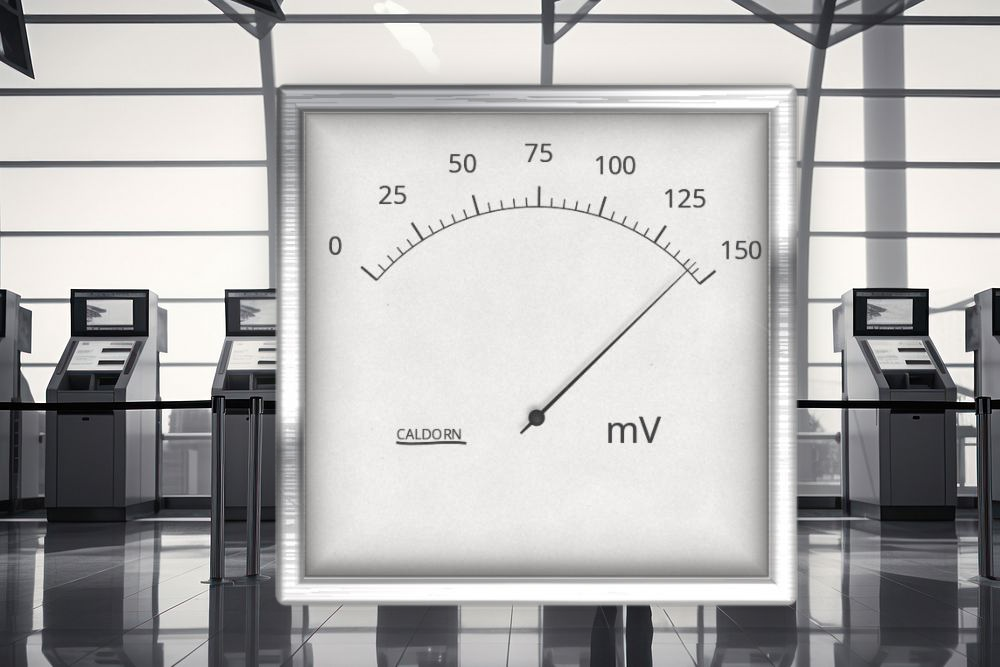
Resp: 142.5 mV
